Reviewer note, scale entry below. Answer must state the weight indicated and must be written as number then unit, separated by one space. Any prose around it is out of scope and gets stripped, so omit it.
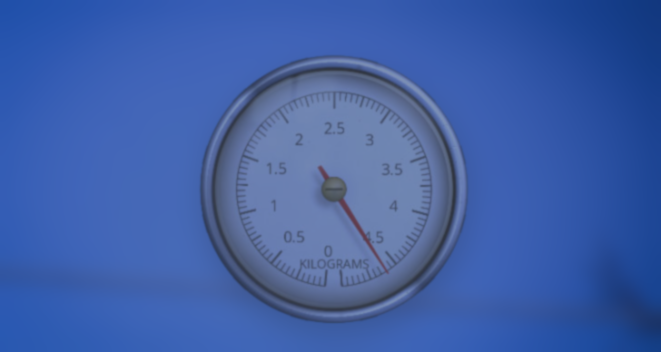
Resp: 4.6 kg
